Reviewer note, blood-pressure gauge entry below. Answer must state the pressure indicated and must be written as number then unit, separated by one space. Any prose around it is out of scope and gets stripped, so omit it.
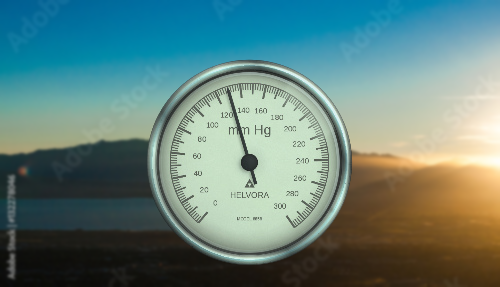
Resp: 130 mmHg
